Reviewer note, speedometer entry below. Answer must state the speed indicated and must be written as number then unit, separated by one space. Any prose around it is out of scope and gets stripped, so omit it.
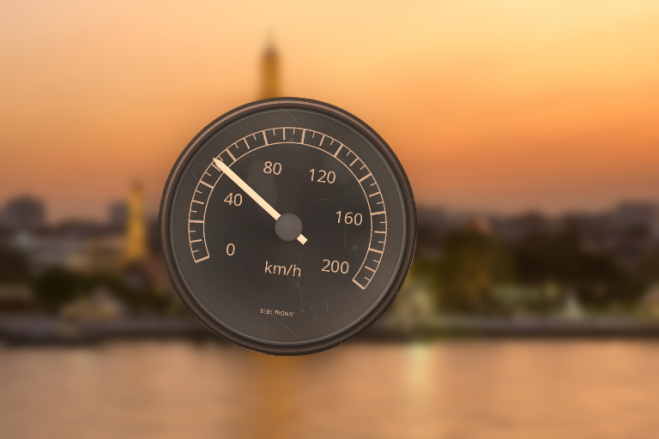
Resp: 52.5 km/h
